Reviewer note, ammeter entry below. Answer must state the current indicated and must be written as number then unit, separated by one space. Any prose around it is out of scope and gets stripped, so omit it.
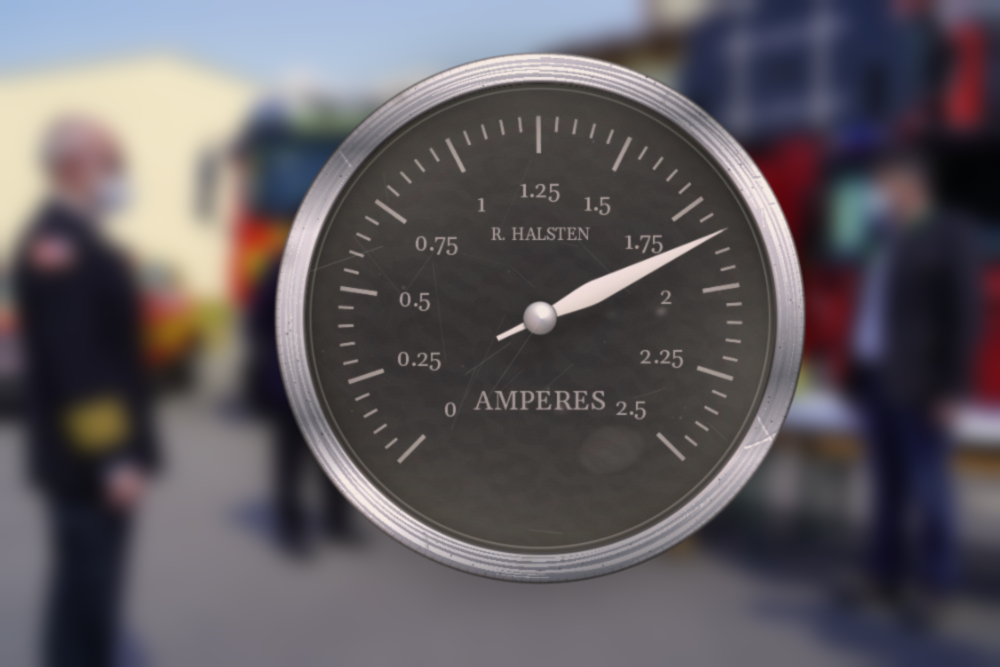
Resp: 1.85 A
